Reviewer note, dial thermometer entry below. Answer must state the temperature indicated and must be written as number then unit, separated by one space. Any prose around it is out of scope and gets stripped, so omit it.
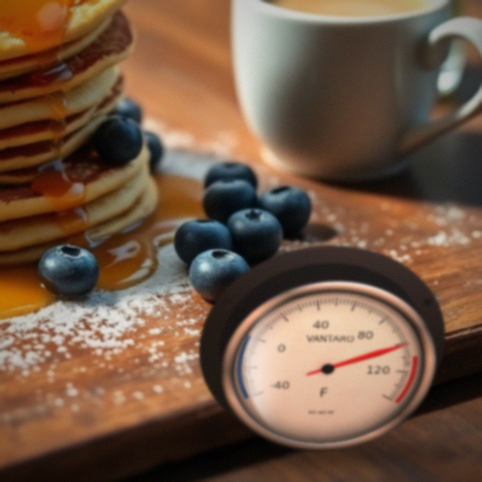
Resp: 100 °F
